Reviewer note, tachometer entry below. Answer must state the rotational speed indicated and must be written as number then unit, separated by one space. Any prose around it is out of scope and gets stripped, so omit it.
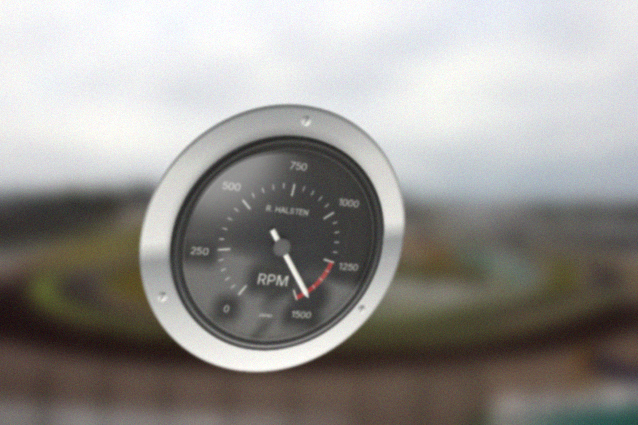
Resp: 1450 rpm
